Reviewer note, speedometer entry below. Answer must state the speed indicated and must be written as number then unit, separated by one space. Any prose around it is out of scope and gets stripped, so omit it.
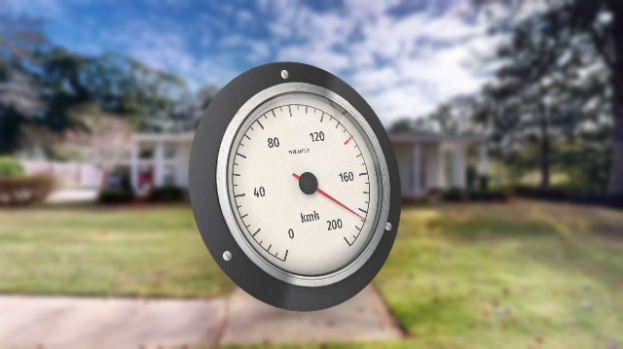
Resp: 185 km/h
